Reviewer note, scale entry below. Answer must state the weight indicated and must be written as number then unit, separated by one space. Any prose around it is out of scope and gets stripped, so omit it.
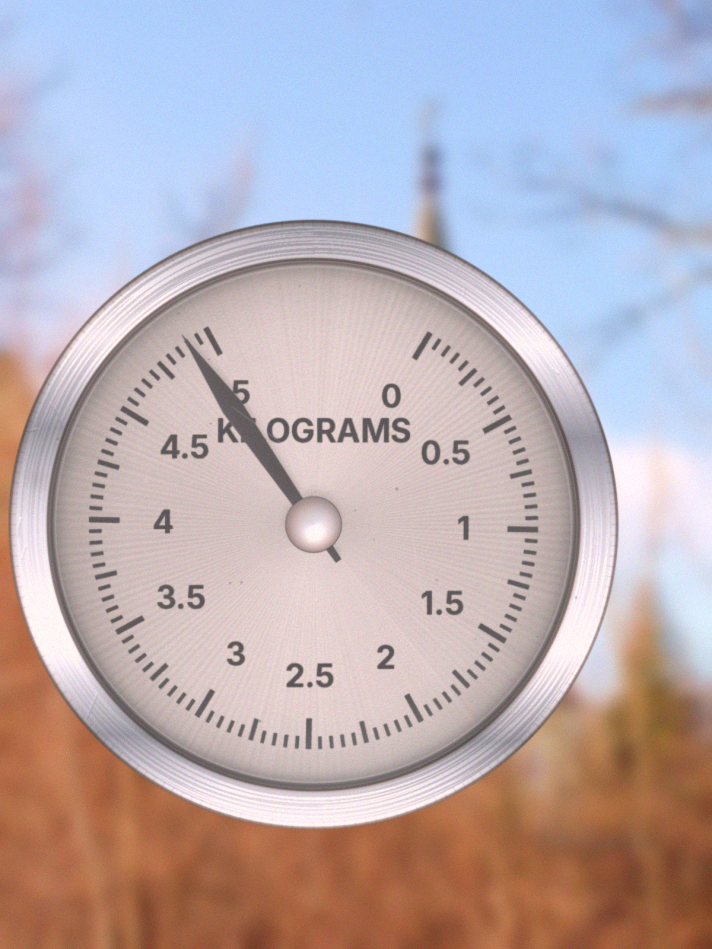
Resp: 4.9 kg
